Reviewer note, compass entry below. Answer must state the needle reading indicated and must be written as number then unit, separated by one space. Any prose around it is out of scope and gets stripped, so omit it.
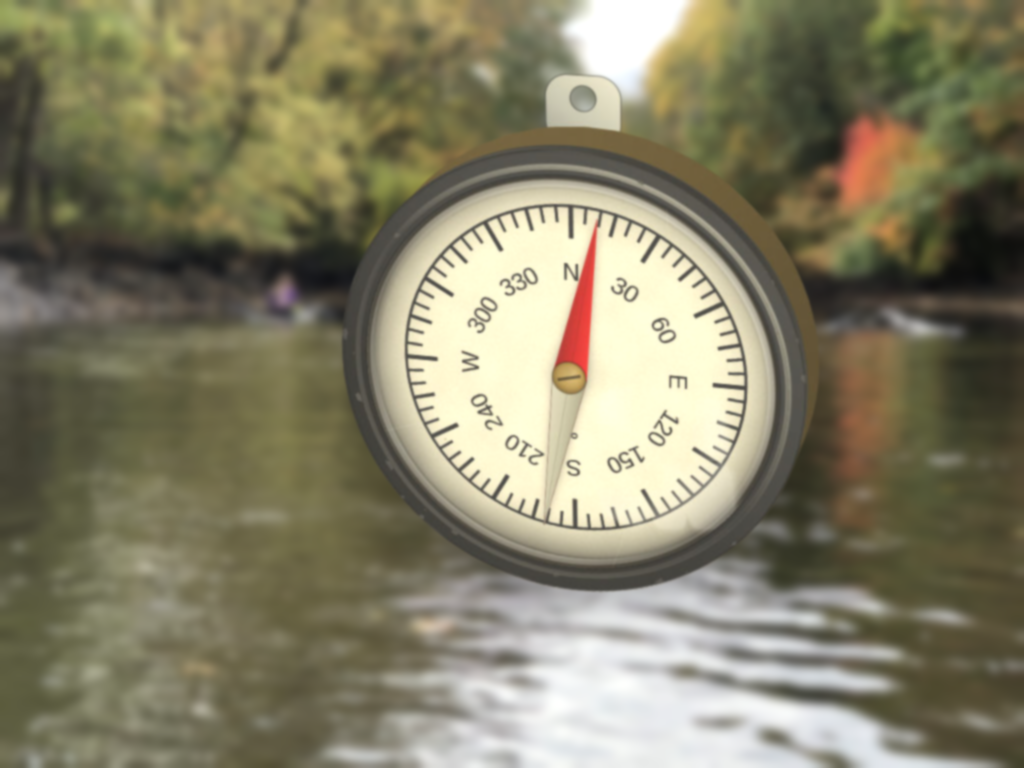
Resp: 10 °
